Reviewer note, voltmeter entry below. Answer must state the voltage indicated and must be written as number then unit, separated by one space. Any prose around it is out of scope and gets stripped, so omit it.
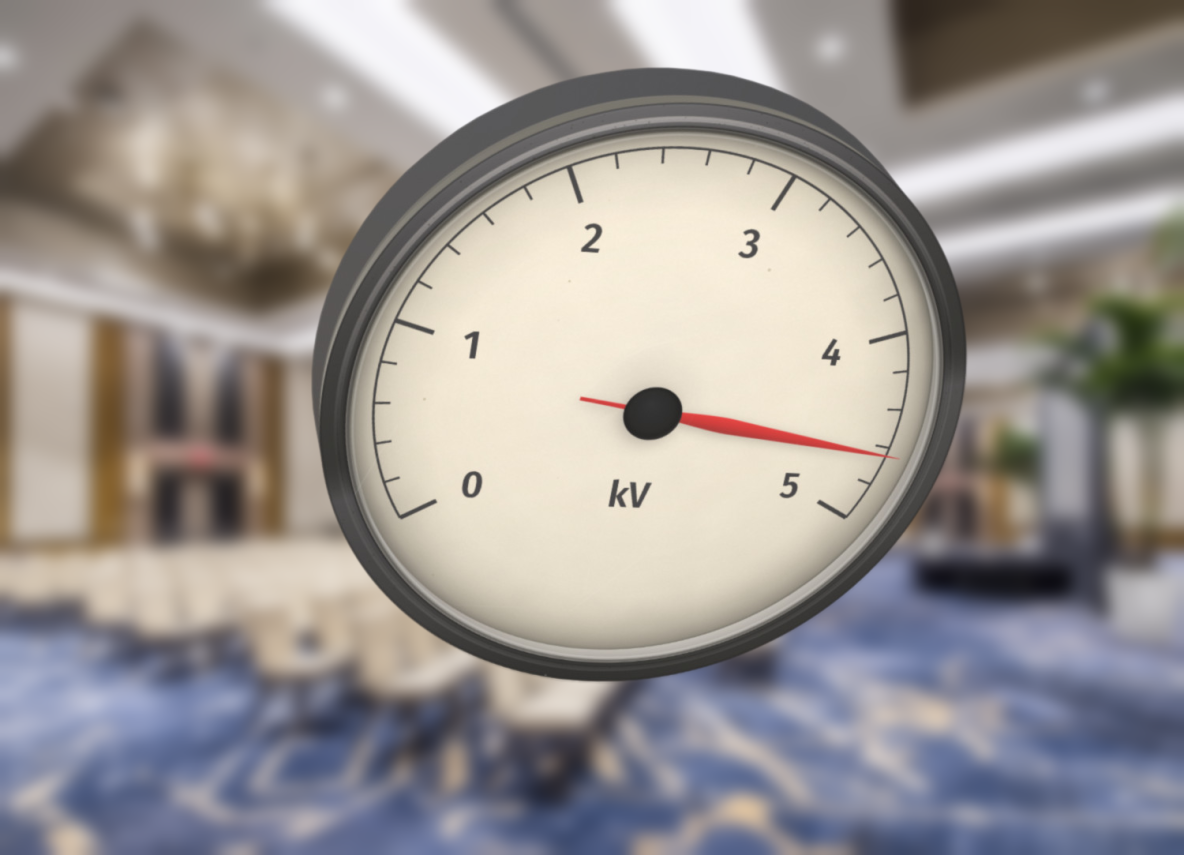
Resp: 4.6 kV
